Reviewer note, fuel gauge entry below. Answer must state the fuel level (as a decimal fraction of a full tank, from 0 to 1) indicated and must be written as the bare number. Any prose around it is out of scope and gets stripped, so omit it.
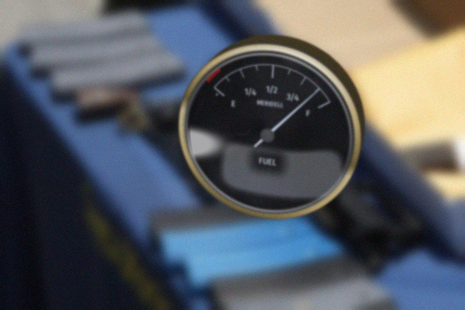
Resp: 0.875
